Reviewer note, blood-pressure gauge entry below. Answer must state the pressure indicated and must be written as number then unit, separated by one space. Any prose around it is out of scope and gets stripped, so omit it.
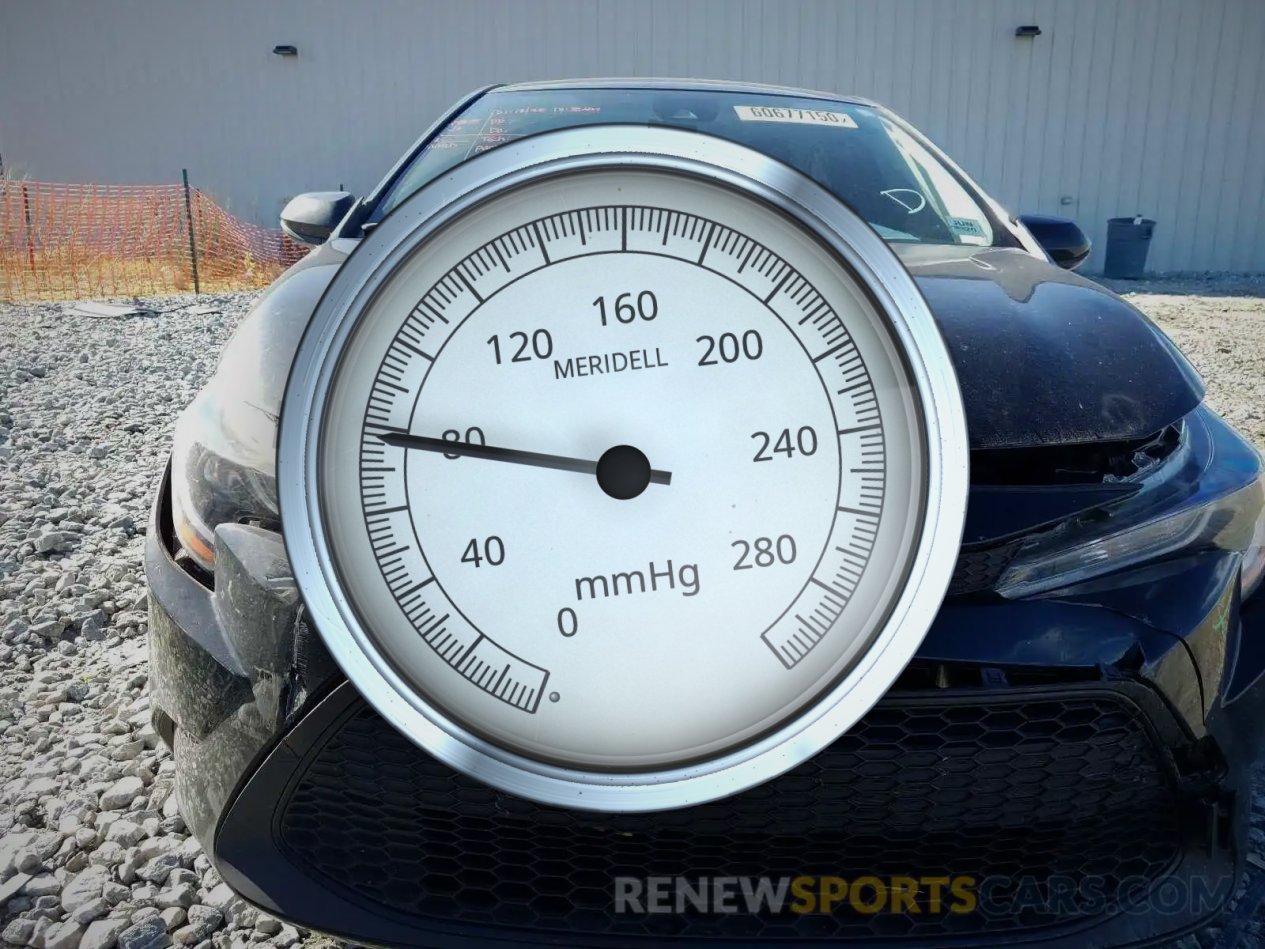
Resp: 78 mmHg
